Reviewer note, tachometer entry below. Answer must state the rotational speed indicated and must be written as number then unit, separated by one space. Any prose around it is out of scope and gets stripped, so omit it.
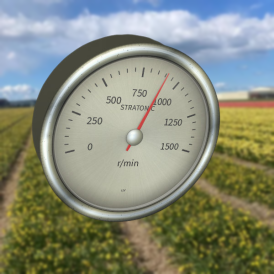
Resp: 900 rpm
